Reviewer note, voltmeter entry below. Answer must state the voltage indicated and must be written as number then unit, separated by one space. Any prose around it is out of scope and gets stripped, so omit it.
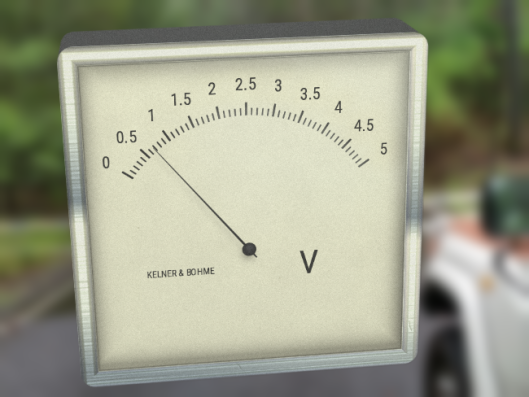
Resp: 0.7 V
